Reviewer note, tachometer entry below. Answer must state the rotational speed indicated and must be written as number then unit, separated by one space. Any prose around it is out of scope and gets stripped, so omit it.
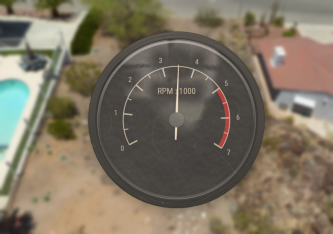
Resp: 3500 rpm
